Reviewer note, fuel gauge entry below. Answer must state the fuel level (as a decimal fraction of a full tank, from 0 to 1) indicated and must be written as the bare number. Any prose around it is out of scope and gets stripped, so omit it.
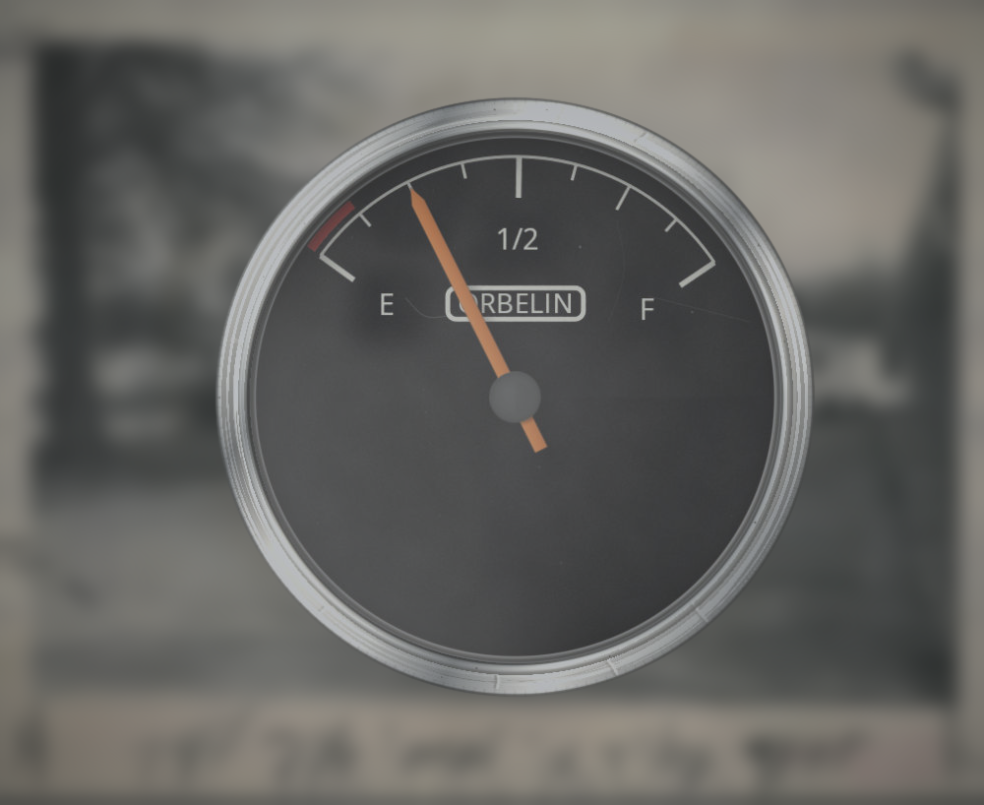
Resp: 0.25
